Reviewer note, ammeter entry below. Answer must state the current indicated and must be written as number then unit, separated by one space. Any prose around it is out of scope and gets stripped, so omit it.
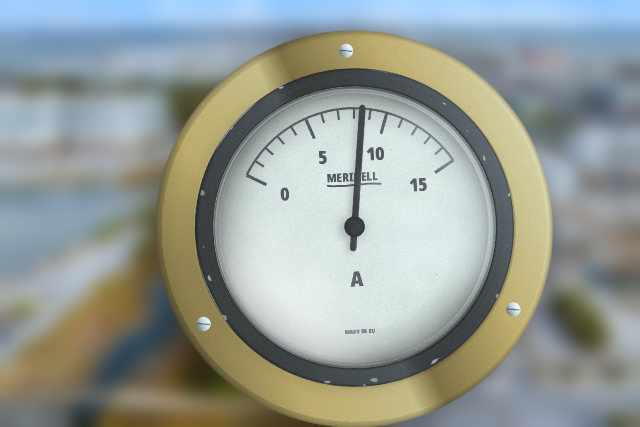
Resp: 8.5 A
